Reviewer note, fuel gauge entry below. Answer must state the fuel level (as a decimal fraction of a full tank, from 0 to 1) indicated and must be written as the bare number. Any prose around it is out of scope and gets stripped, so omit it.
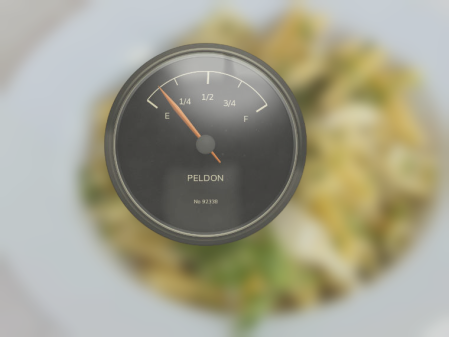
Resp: 0.125
